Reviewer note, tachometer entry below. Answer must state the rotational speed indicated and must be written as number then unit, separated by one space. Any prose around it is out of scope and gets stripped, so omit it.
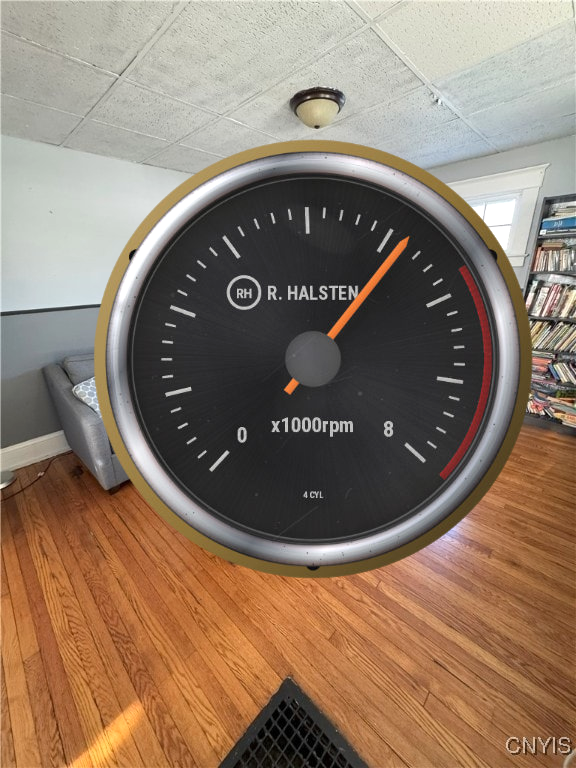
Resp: 5200 rpm
